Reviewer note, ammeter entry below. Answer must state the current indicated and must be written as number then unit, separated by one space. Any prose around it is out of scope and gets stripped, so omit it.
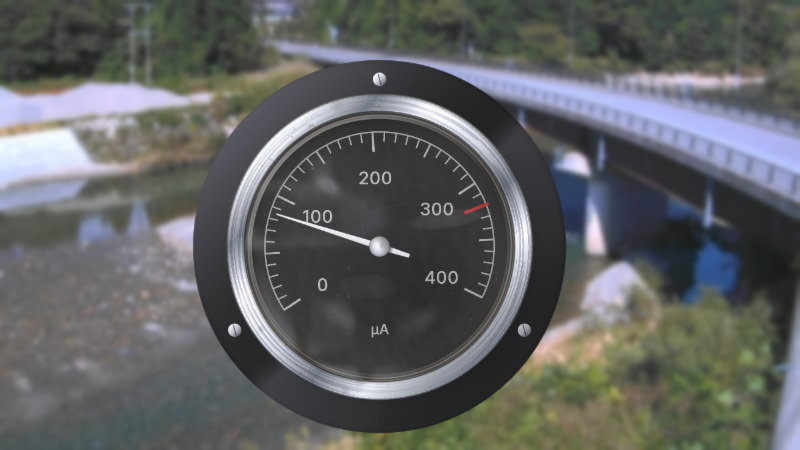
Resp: 85 µA
